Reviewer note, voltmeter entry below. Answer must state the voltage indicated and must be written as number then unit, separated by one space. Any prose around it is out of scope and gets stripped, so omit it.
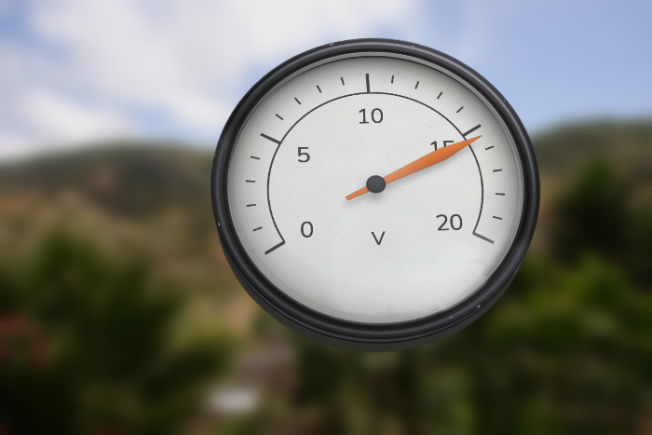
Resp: 15.5 V
